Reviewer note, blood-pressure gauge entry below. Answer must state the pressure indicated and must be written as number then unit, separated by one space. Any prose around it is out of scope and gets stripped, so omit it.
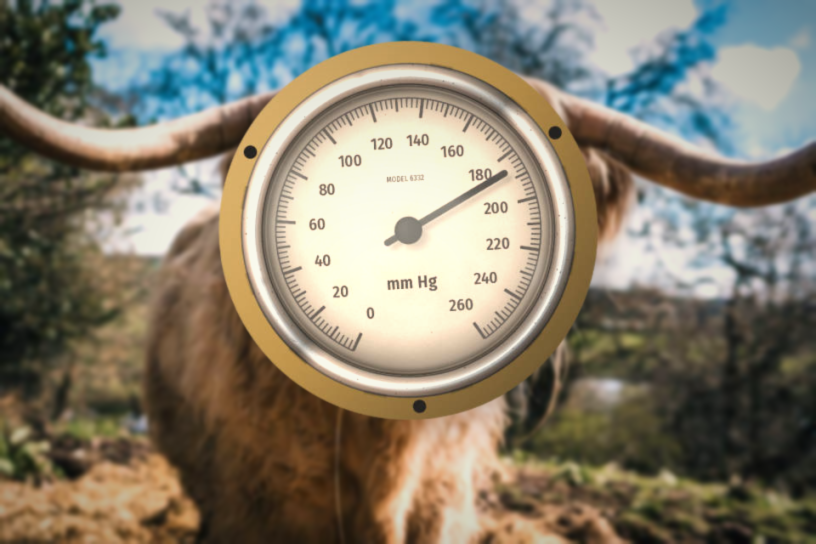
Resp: 186 mmHg
